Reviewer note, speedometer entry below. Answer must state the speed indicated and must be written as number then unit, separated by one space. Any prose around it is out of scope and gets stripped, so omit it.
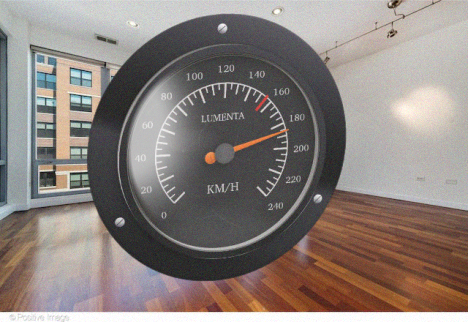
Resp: 185 km/h
